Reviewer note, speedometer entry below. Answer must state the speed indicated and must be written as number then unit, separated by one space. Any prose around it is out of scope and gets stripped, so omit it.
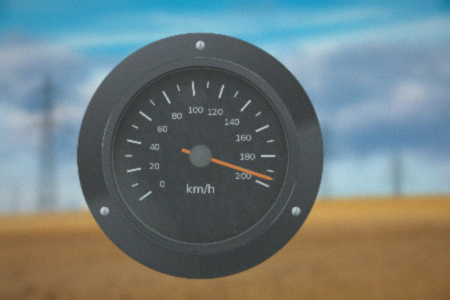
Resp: 195 km/h
